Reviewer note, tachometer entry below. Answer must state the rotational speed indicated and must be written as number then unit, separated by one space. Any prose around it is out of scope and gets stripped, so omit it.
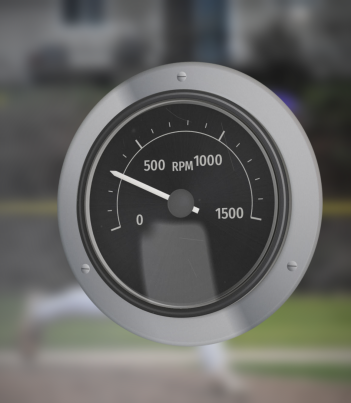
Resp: 300 rpm
